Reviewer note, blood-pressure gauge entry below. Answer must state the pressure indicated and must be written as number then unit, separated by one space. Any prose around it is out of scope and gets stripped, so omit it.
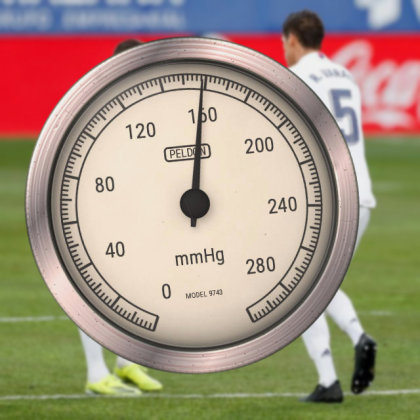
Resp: 158 mmHg
